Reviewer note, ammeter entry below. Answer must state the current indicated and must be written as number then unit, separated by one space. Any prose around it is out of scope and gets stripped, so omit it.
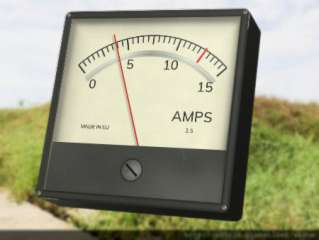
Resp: 4 A
